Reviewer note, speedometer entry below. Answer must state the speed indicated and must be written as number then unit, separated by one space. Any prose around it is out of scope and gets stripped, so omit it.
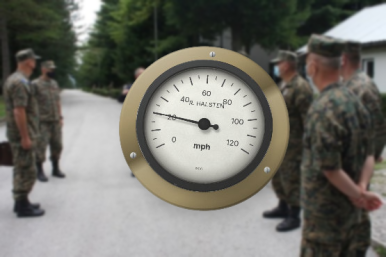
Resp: 20 mph
